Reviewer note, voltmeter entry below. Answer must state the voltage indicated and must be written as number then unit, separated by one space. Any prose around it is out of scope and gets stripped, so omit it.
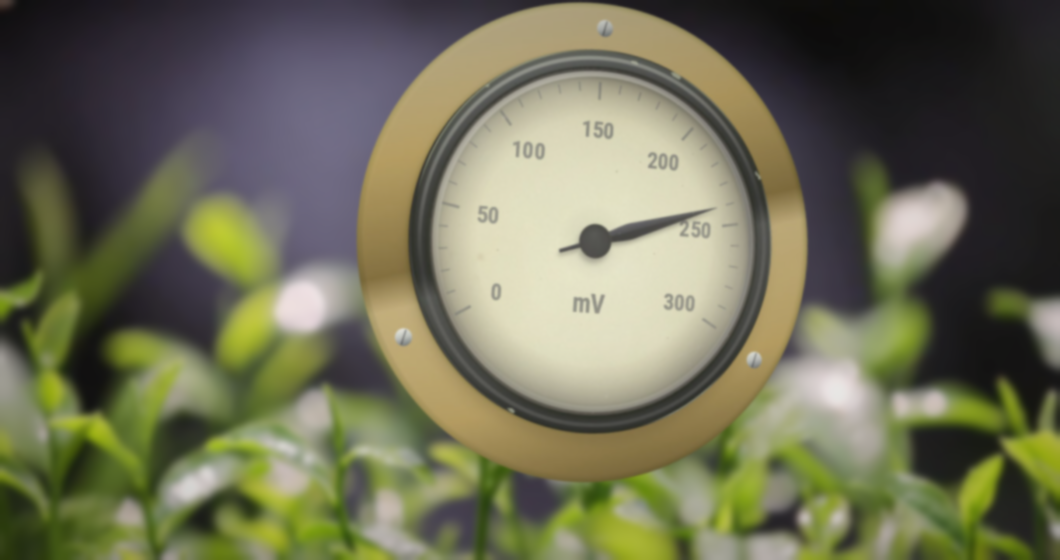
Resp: 240 mV
